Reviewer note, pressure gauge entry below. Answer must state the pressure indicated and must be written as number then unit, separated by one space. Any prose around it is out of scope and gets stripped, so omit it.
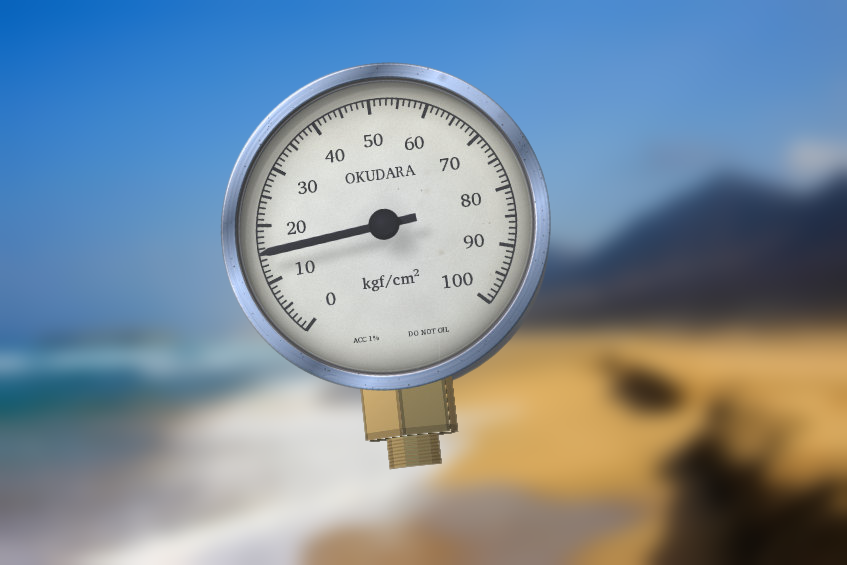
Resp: 15 kg/cm²
